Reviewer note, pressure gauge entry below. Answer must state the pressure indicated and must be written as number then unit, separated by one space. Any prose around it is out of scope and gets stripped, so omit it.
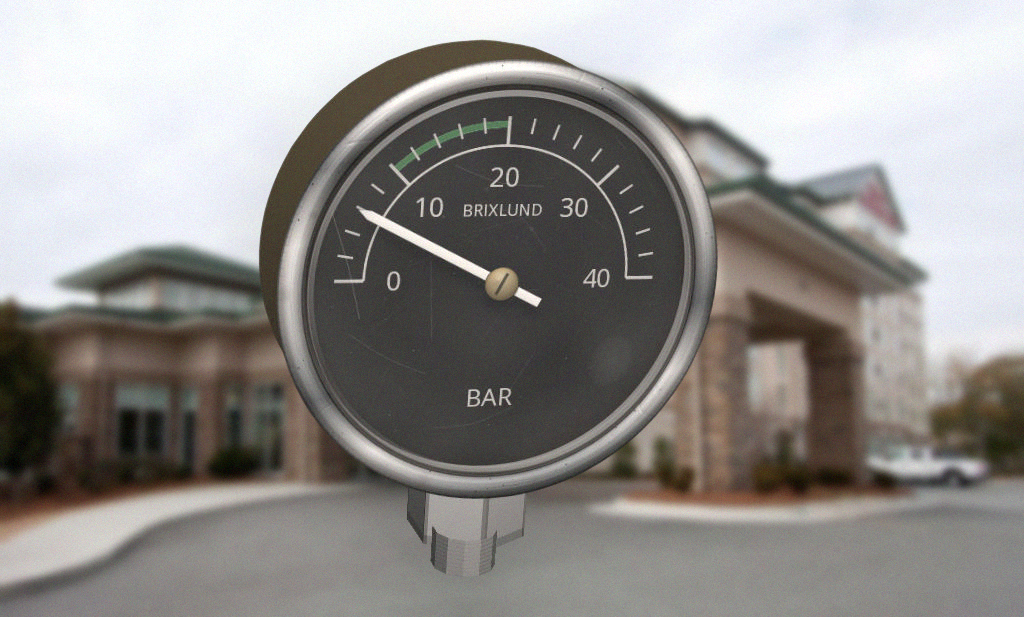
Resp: 6 bar
